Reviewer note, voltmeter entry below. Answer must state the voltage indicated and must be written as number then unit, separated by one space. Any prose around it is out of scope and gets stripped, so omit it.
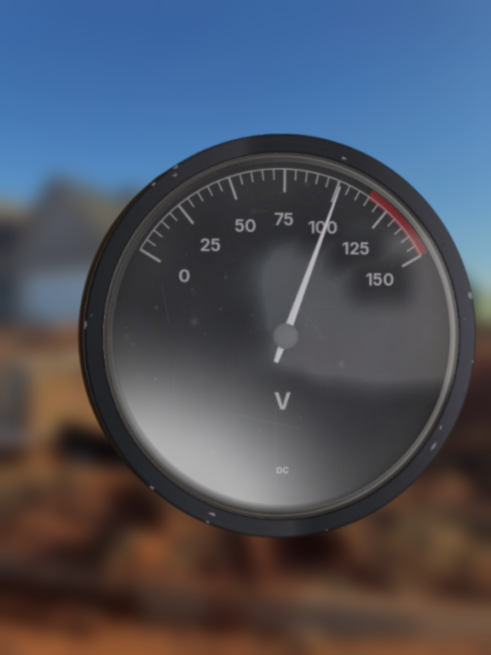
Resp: 100 V
